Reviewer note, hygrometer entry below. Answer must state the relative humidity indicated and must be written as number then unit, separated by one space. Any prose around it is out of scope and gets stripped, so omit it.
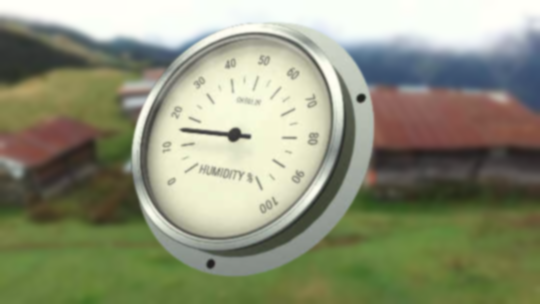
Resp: 15 %
